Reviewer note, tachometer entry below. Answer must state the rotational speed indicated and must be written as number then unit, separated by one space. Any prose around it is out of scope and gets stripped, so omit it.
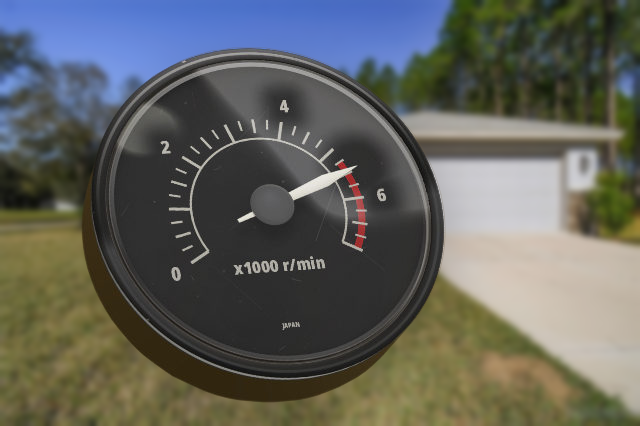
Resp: 5500 rpm
